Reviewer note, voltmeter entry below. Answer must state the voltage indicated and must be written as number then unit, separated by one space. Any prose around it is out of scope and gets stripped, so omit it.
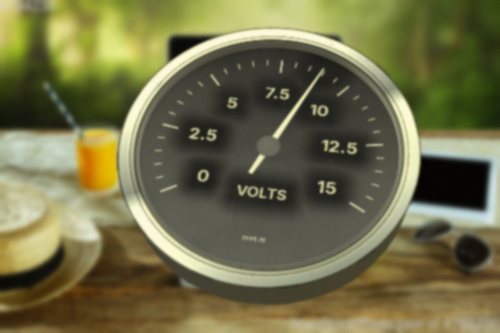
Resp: 9 V
